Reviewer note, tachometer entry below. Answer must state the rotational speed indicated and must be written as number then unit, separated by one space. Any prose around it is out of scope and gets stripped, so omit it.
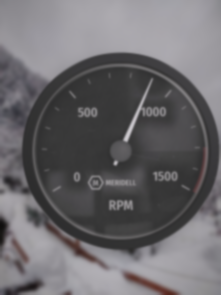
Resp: 900 rpm
